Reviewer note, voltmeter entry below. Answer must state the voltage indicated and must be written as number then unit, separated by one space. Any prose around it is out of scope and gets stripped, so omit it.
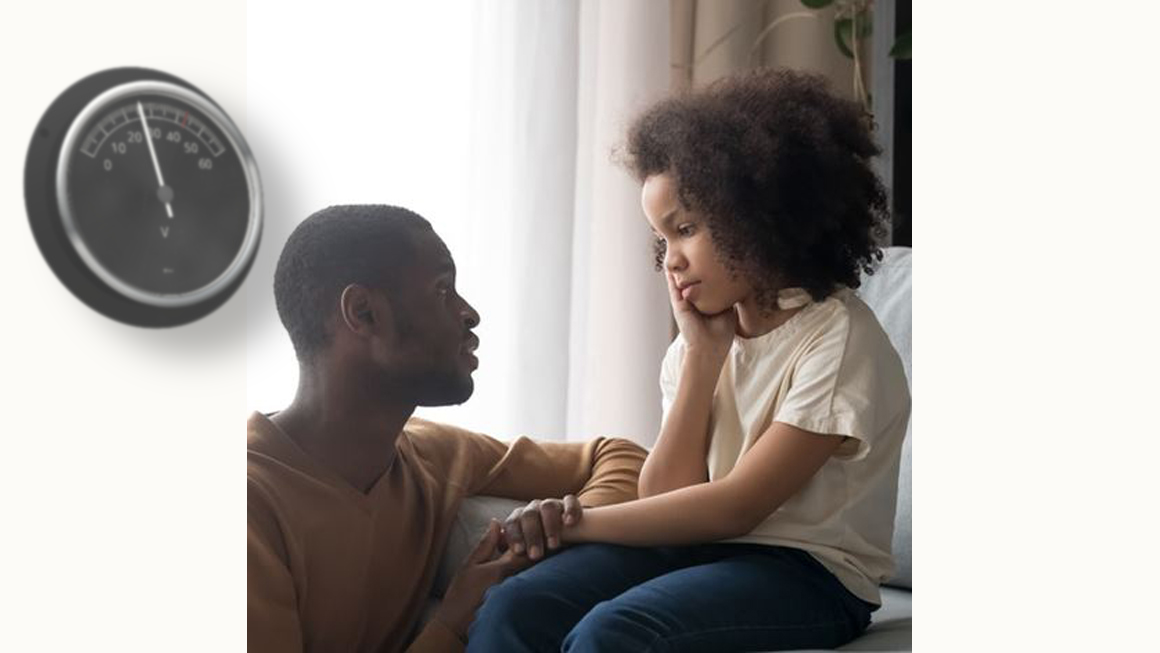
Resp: 25 V
